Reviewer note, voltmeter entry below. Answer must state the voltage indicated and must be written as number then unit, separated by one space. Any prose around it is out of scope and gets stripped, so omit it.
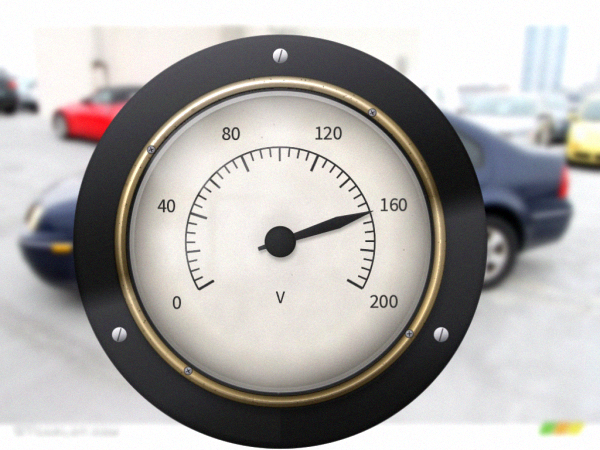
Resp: 160 V
